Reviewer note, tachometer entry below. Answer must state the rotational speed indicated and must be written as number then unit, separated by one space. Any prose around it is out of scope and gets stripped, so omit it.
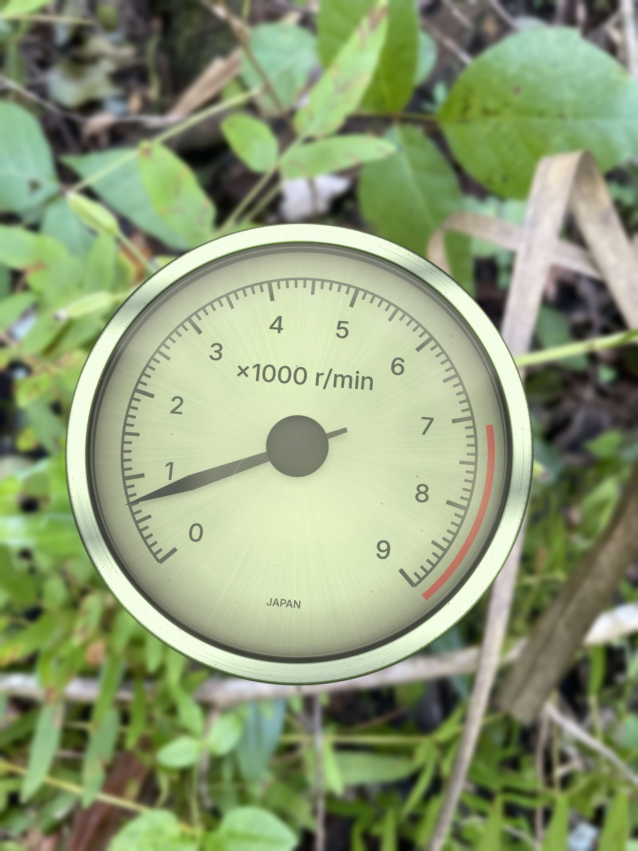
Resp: 700 rpm
